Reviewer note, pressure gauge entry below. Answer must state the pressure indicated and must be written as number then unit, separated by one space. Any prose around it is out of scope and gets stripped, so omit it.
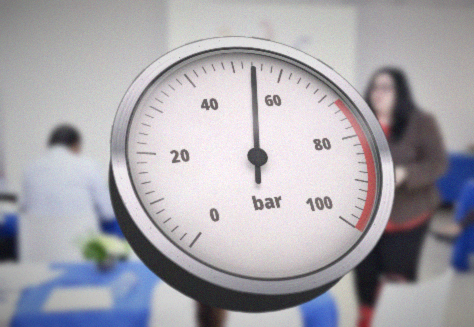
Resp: 54 bar
